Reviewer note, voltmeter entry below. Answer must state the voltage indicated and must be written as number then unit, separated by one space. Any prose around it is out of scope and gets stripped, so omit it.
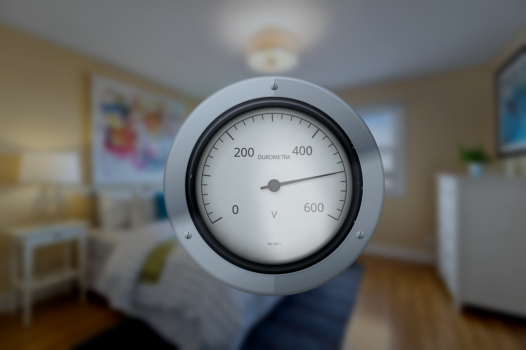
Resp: 500 V
